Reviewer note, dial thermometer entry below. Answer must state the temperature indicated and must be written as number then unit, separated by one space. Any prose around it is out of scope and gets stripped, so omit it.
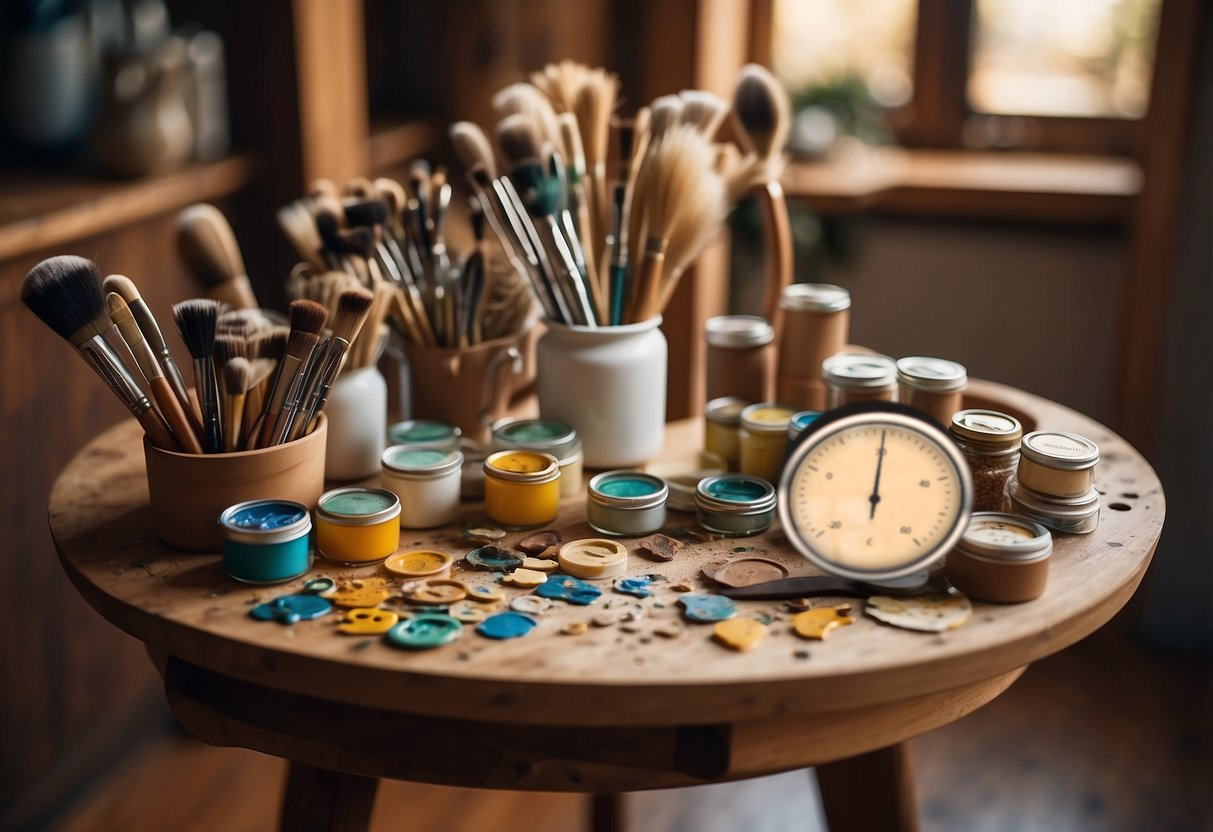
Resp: 20 °C
